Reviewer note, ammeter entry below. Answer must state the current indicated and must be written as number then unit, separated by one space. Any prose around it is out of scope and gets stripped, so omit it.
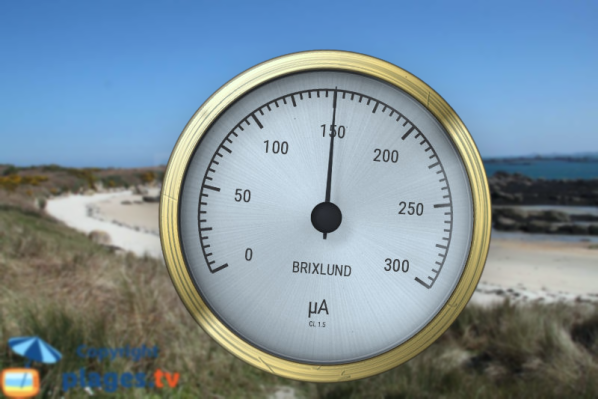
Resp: 150 µA
